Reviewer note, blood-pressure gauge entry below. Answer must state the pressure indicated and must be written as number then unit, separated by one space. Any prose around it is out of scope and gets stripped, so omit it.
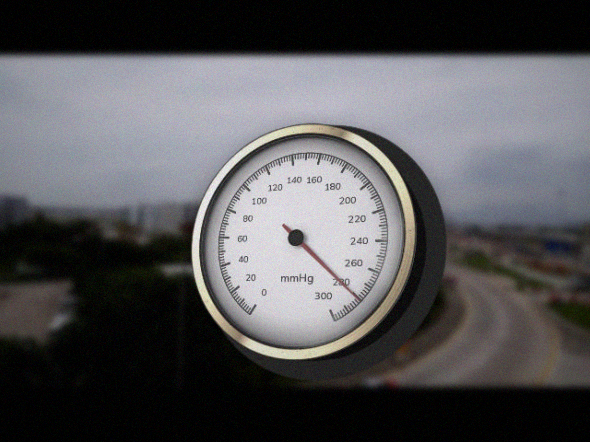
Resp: 280 mmHg
